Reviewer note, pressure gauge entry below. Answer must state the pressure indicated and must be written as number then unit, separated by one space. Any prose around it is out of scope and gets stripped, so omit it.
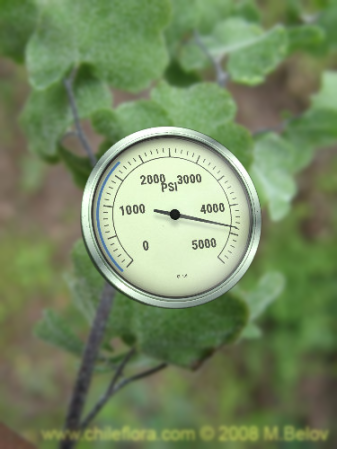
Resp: 4400 psi
